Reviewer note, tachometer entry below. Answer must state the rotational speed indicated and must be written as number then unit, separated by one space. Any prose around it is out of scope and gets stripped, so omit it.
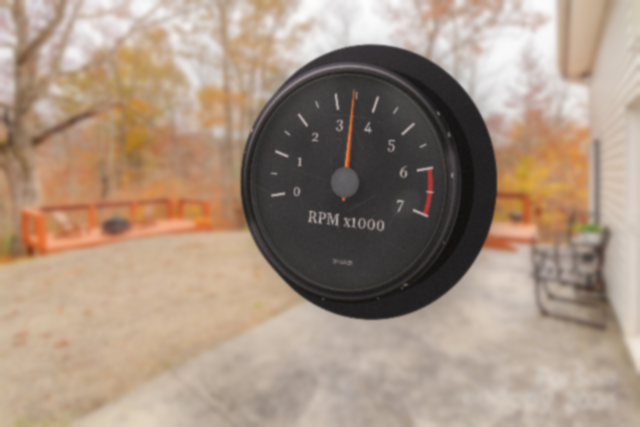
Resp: 3500 rpm
